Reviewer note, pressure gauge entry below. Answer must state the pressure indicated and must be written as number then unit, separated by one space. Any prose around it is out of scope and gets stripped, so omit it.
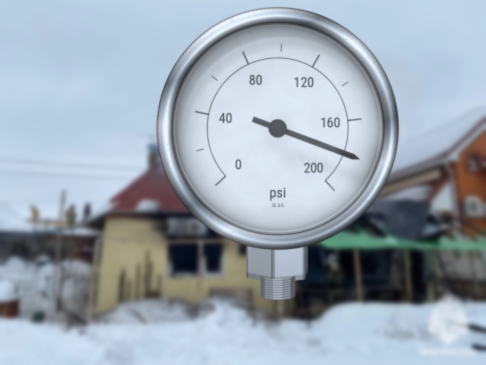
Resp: 180 psi
